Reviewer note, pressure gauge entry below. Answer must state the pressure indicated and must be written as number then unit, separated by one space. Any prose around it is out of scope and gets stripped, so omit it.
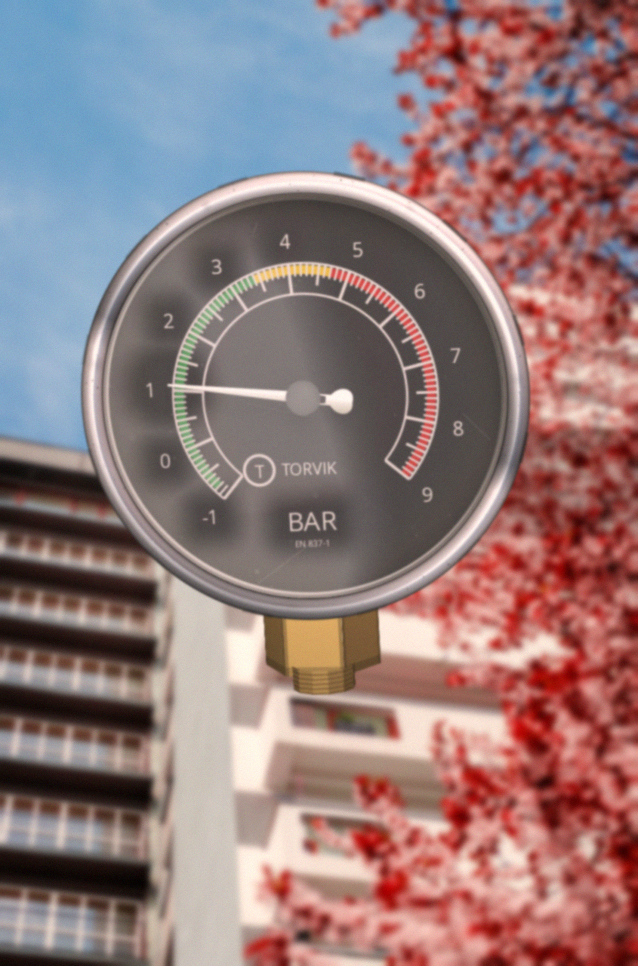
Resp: 1.1 bar
